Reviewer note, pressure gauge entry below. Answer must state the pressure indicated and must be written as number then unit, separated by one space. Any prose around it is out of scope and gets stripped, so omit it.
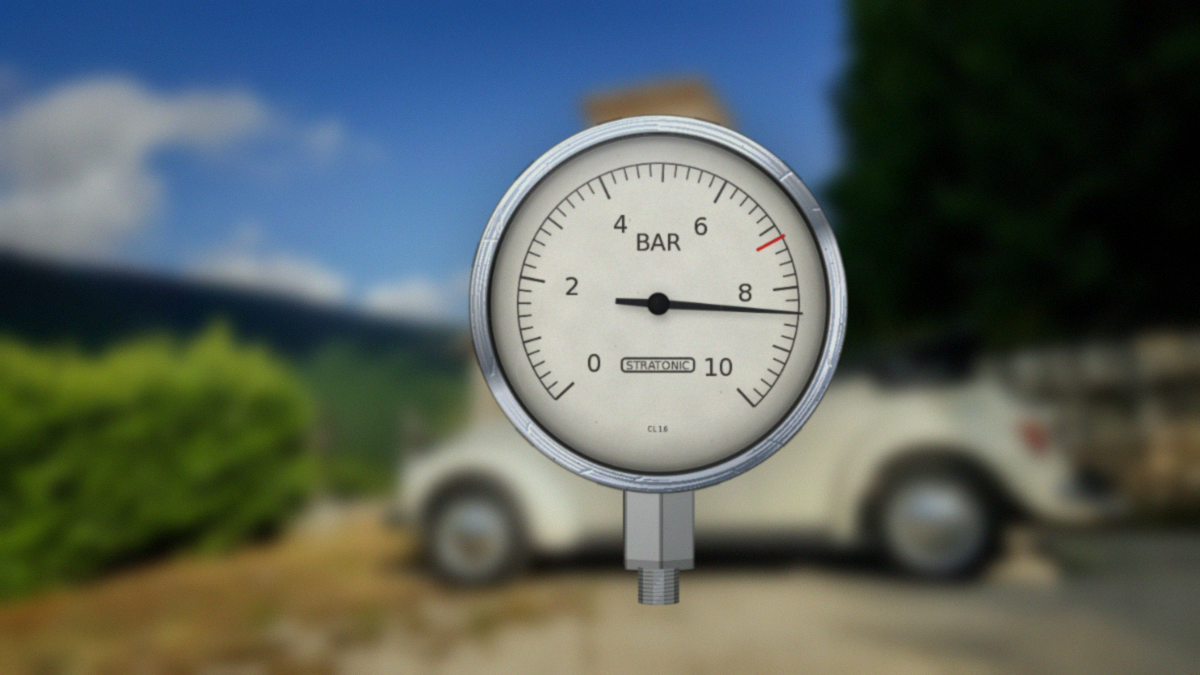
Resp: 8.4 bar
